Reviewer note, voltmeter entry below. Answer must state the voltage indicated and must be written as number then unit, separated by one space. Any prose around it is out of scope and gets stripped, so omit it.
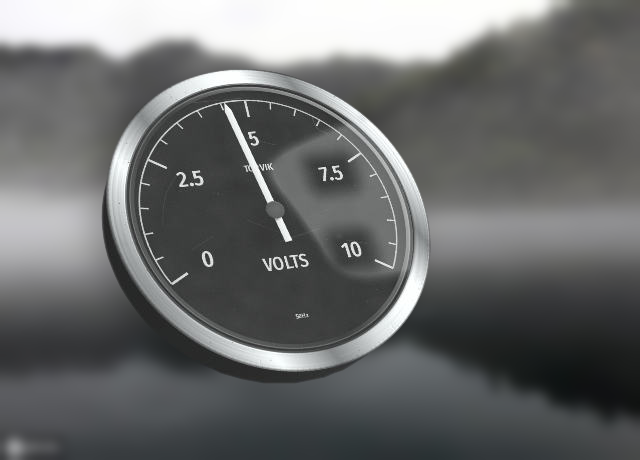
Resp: 4.5 V
